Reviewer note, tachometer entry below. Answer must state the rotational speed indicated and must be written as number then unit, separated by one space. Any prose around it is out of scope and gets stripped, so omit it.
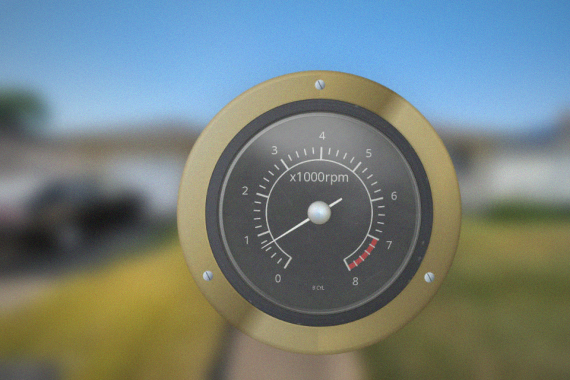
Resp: 700 rpm
